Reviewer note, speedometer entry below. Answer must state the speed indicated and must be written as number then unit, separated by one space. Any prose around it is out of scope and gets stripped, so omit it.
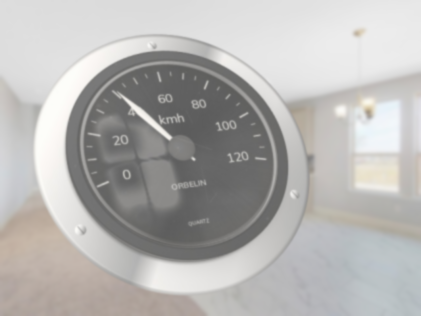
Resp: 40 km/h
